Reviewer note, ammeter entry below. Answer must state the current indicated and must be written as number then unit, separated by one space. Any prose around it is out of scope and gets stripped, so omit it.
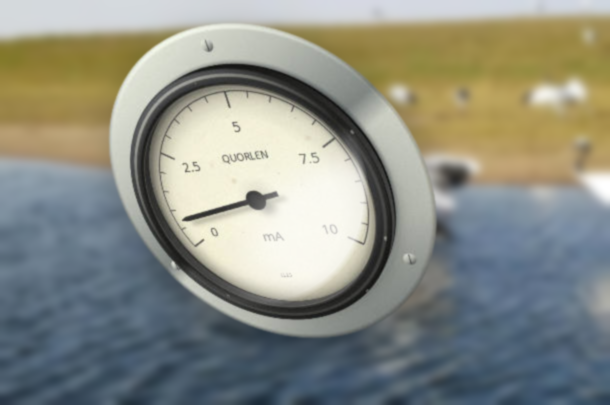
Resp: 0.75 mA
